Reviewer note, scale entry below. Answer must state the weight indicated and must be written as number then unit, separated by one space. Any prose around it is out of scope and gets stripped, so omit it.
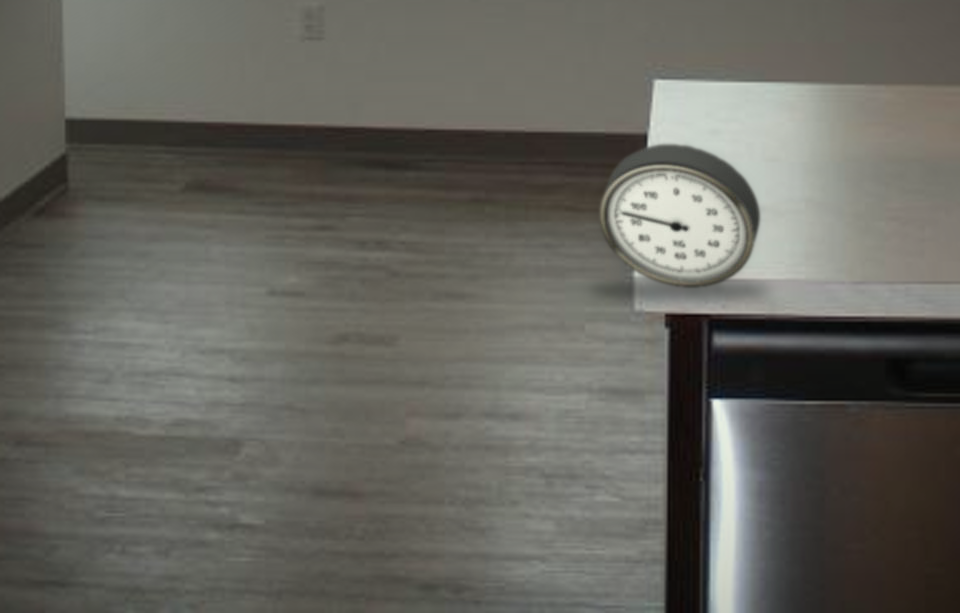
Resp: 95 kg
